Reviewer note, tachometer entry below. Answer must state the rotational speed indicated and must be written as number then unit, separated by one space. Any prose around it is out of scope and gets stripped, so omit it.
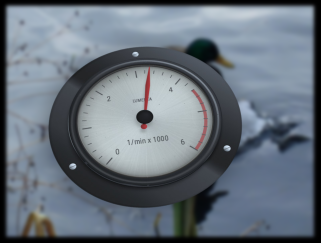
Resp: 3300 rpm
